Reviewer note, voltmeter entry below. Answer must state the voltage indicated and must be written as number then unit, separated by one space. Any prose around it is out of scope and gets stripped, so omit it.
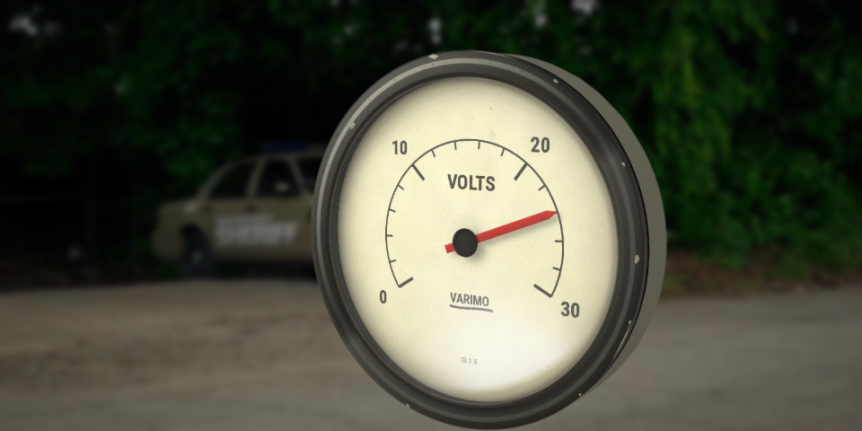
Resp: 24 V
